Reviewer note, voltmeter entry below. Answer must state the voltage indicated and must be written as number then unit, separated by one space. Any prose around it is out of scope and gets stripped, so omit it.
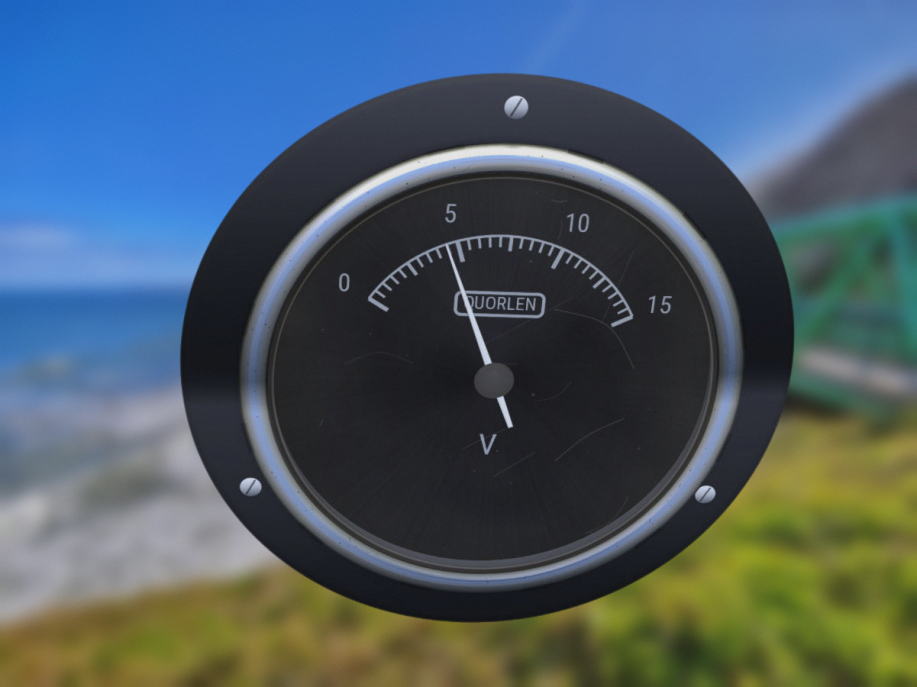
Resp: 4.5 V
